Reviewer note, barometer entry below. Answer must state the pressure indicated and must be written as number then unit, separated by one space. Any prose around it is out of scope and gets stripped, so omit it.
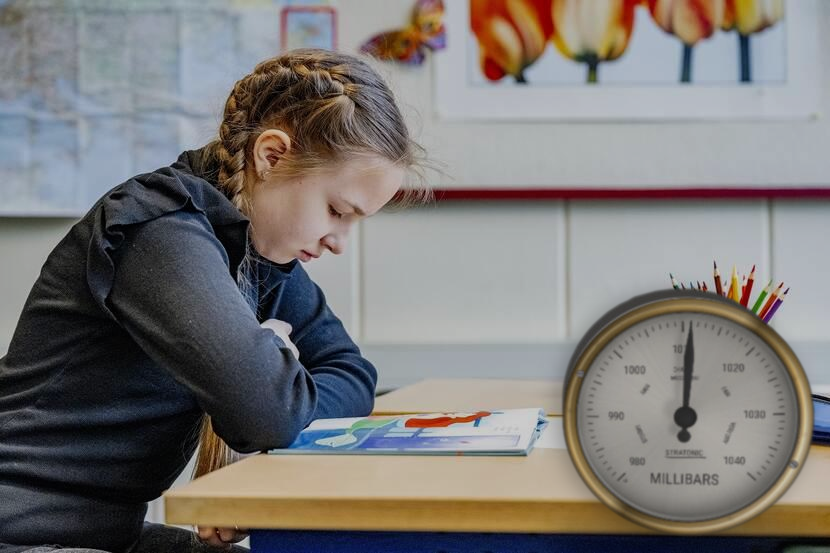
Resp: 1011 mbar
